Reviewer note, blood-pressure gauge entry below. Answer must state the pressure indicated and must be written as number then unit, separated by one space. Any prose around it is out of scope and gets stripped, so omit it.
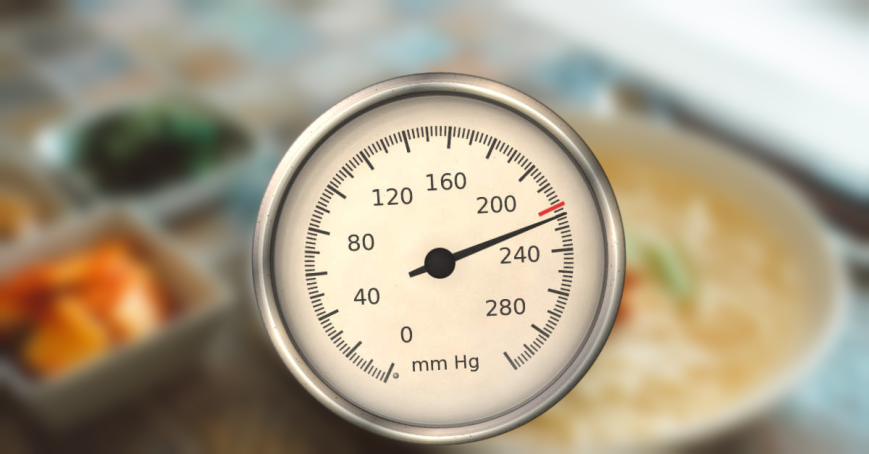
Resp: 224 mmHg
